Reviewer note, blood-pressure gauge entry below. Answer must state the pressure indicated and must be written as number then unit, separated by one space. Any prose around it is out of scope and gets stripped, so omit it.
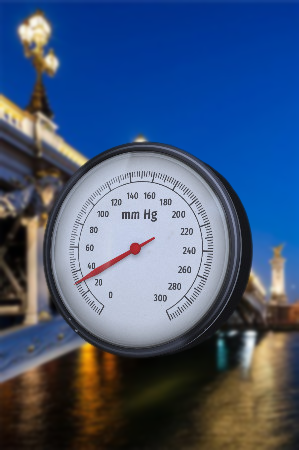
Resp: 30 mmHg
